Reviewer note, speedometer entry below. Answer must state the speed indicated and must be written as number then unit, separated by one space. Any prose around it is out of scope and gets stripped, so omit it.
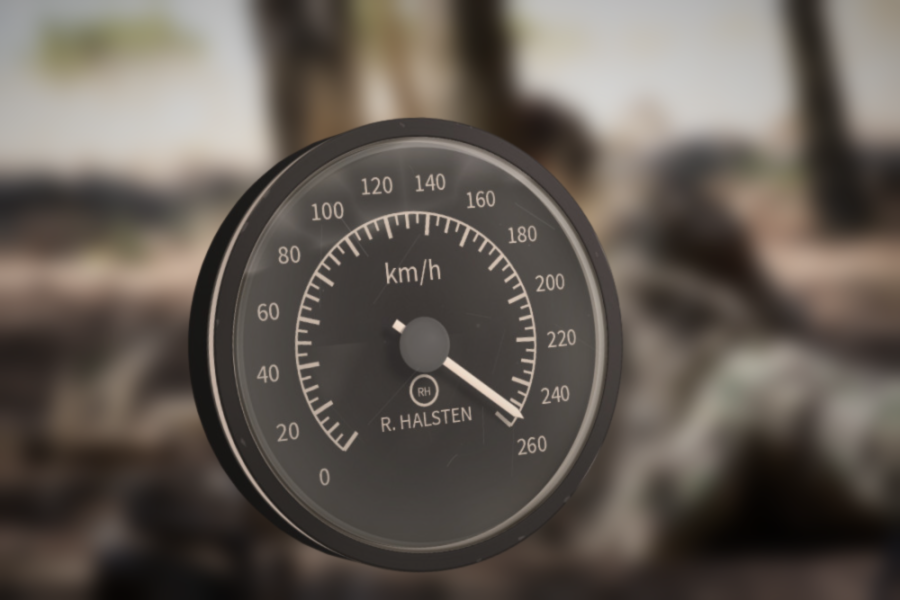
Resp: 255 km/h
